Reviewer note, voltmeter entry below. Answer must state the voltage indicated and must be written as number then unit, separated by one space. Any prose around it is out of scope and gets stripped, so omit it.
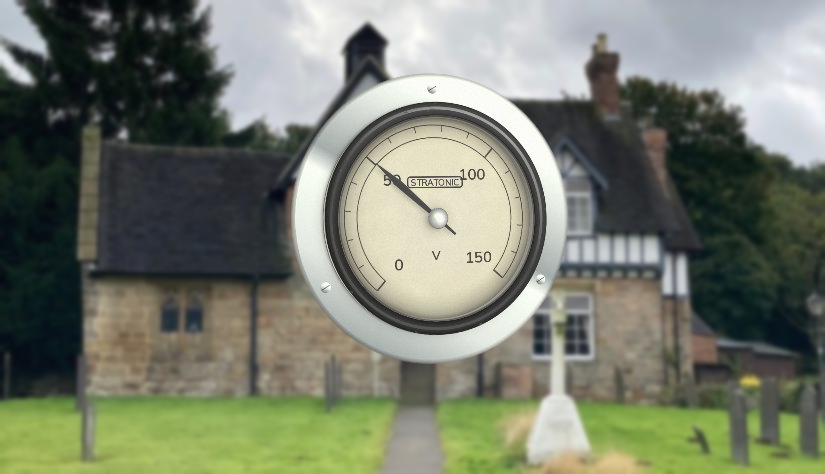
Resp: 50 V
